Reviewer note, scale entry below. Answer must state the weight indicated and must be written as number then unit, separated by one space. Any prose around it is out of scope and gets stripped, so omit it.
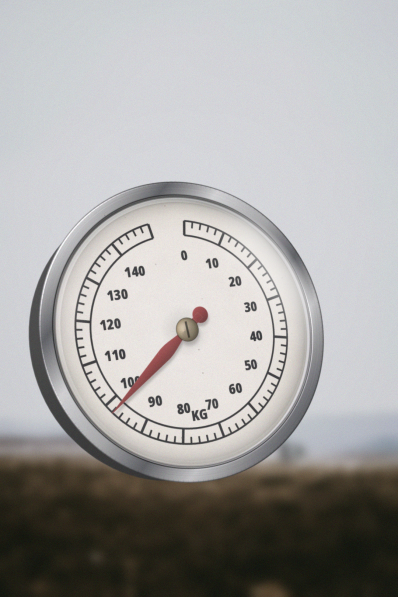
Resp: 98 kg
